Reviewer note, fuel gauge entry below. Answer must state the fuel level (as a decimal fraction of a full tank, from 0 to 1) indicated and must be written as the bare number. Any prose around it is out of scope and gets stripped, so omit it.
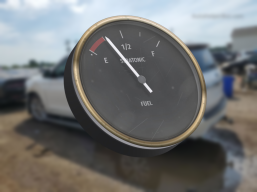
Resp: 0.25
